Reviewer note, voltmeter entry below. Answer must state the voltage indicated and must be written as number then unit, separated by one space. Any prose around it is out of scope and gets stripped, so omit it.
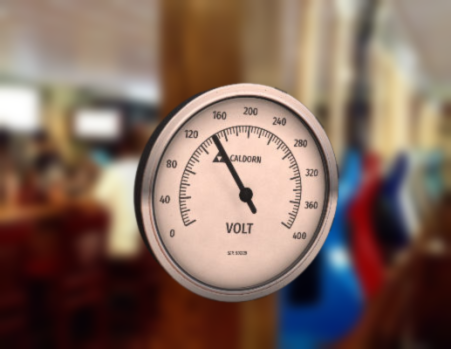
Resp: 140 V
